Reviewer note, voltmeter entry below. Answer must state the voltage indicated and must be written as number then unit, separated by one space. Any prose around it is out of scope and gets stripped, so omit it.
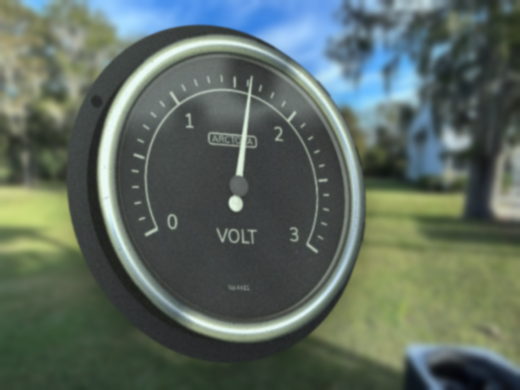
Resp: 1.6 V
